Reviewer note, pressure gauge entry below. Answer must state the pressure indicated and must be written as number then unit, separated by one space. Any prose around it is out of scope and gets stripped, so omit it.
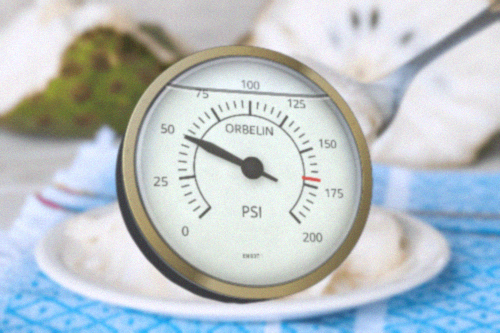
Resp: 50 psi
